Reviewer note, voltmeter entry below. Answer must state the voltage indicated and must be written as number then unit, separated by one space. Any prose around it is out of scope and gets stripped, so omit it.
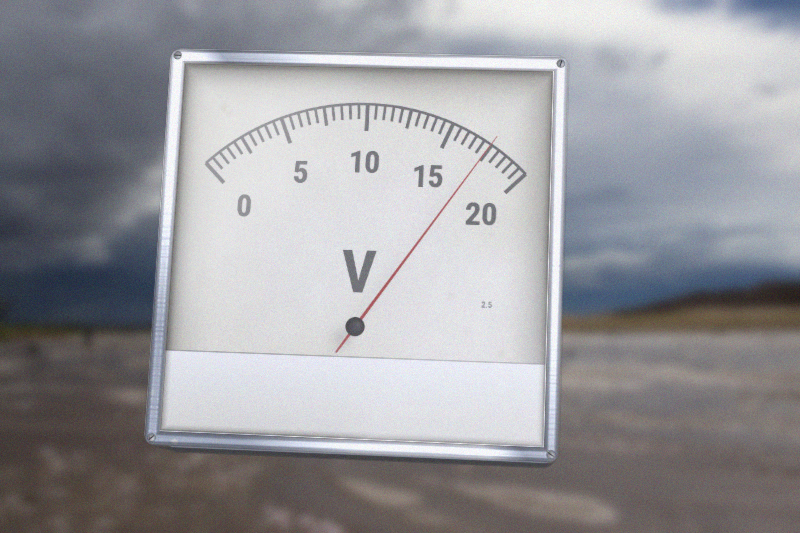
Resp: 17.5 V
